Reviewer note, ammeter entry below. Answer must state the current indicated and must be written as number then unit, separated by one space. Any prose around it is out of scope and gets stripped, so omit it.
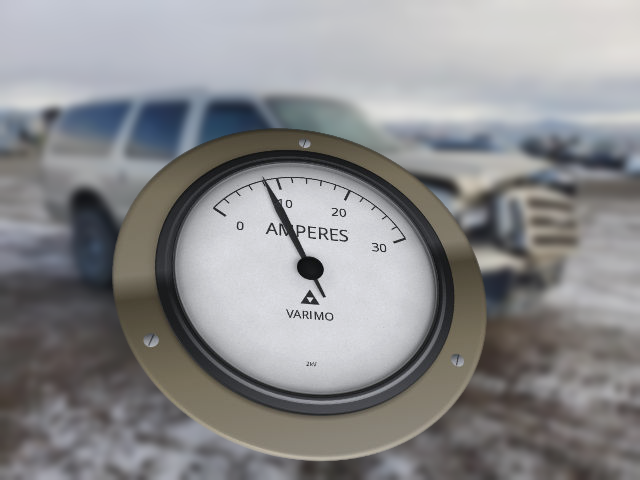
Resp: 8 A
